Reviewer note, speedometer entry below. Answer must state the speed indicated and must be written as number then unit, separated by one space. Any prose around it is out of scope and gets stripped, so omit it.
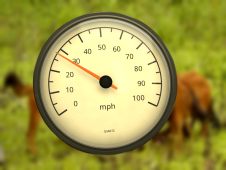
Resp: 27.5 mph
